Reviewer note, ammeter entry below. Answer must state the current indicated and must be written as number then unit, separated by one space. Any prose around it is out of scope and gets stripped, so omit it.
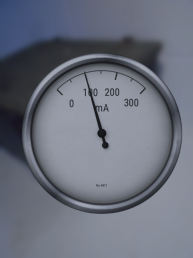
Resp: 100 mA
